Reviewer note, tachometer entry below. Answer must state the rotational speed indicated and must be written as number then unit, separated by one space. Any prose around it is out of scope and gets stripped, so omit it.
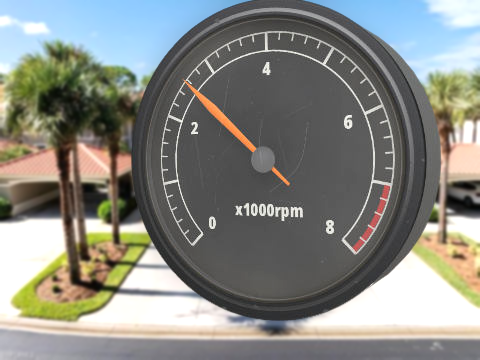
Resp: 2600 rpm
